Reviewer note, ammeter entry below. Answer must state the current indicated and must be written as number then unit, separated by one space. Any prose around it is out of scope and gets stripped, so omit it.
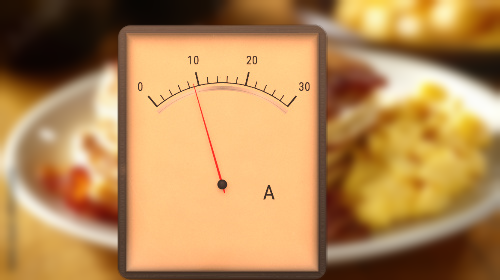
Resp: 9 A
